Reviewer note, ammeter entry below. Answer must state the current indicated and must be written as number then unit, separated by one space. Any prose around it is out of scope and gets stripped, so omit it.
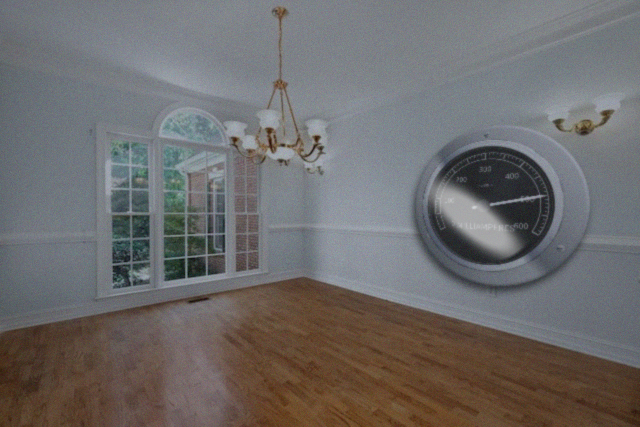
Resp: 500 mA
